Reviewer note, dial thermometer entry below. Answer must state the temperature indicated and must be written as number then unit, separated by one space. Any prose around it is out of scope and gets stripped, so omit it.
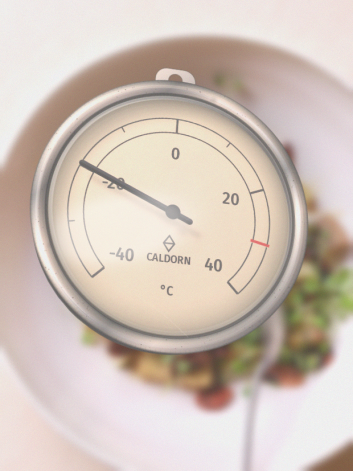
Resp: -20 °C
